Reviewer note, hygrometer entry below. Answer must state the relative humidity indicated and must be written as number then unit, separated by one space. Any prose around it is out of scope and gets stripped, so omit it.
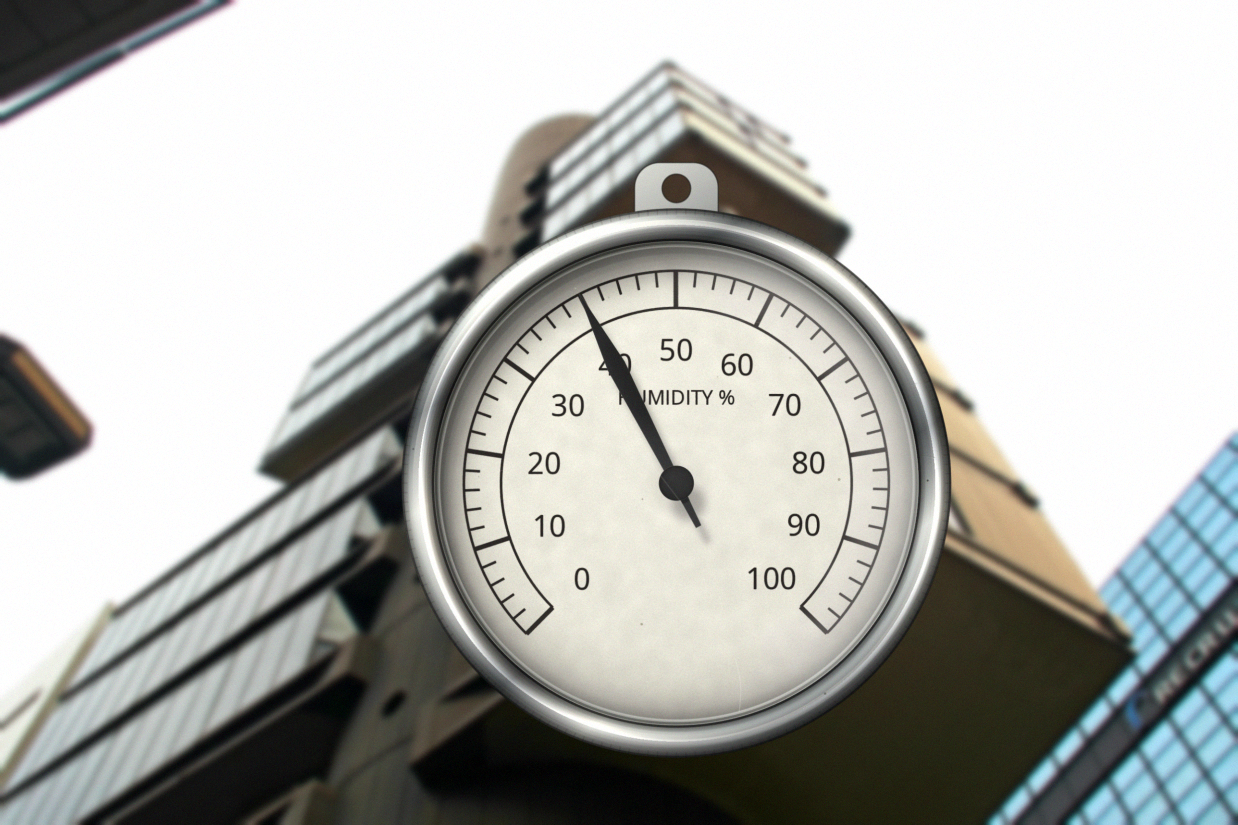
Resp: 40 %
